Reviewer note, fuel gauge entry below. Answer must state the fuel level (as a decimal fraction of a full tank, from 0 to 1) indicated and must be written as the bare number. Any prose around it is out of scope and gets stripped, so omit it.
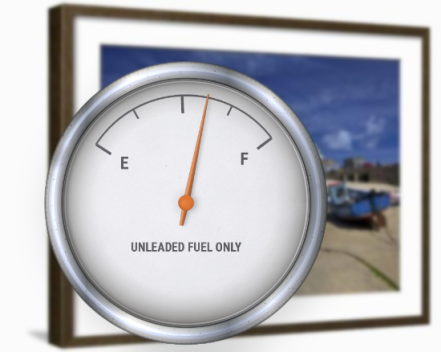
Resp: 0.625
